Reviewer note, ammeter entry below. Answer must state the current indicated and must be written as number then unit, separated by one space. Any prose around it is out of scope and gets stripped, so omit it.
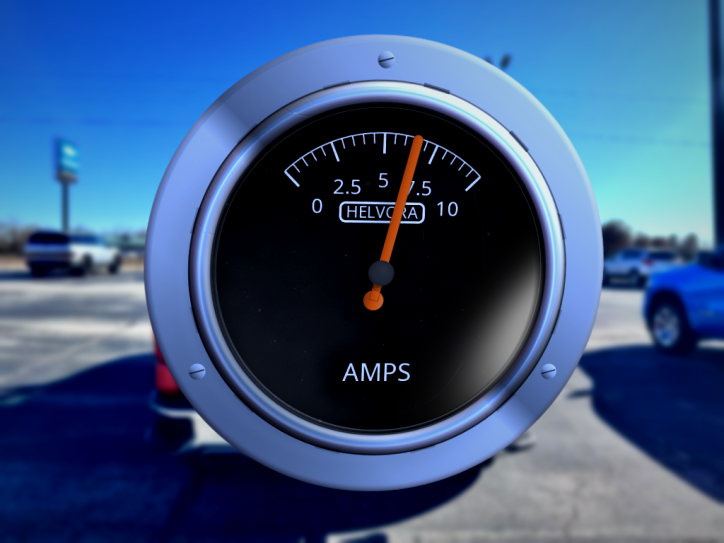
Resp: 6.5 A
